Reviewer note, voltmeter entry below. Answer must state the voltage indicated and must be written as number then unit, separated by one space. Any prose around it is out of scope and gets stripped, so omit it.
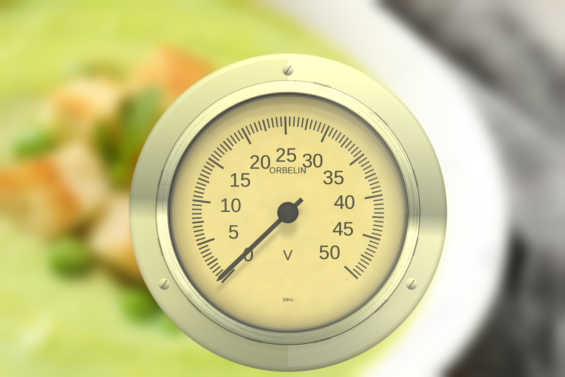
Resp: 0.5 V
